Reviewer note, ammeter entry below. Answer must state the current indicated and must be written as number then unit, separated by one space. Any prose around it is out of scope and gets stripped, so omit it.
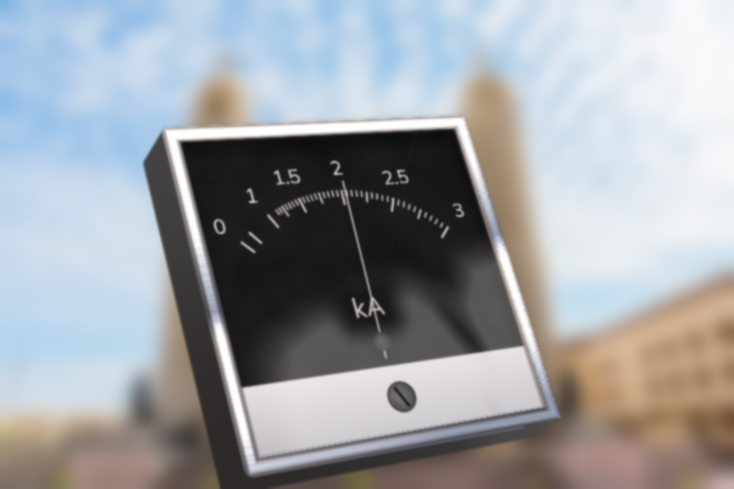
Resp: 2 kA
